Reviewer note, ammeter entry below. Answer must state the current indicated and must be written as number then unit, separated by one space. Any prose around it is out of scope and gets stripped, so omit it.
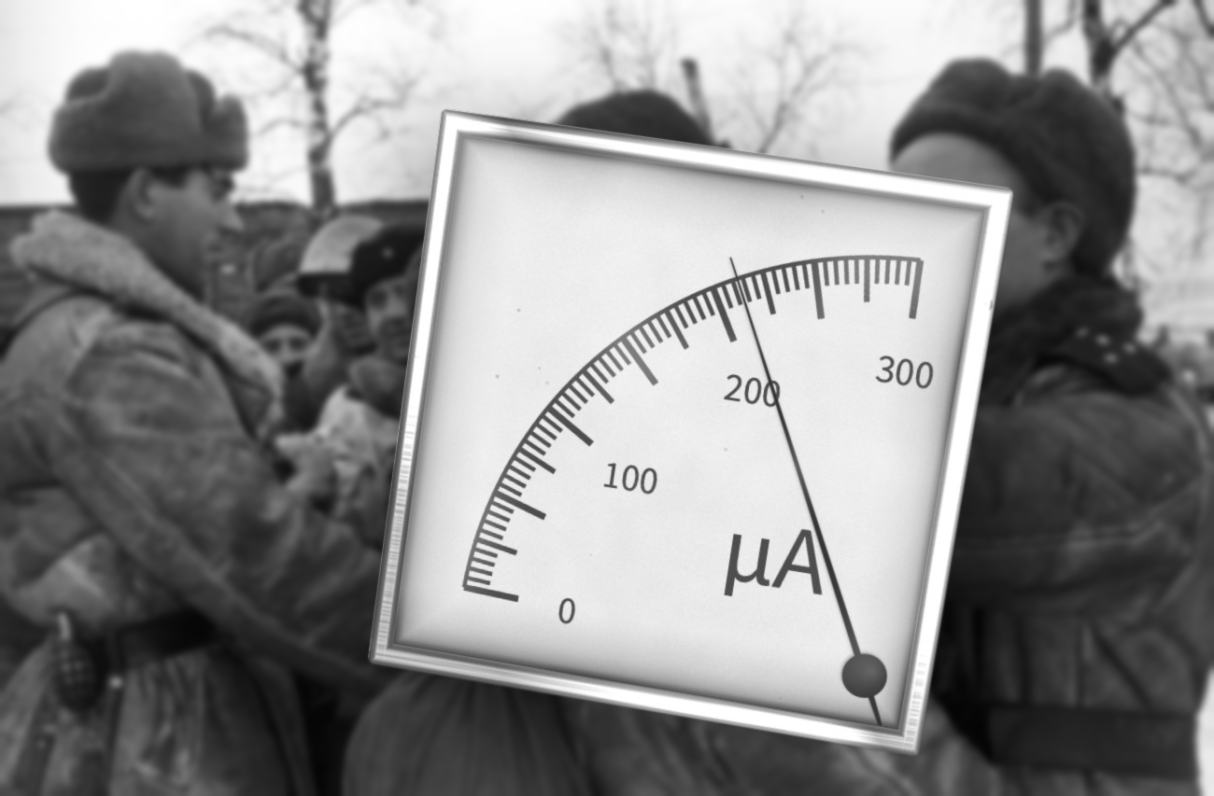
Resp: 212.5 µA
